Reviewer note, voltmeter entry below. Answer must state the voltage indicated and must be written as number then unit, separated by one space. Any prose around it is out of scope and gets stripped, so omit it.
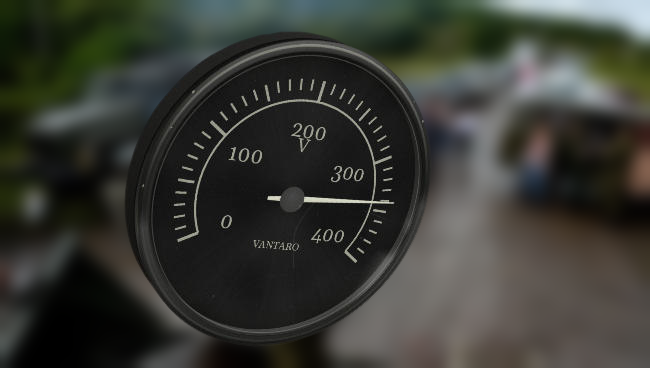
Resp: 340 V
